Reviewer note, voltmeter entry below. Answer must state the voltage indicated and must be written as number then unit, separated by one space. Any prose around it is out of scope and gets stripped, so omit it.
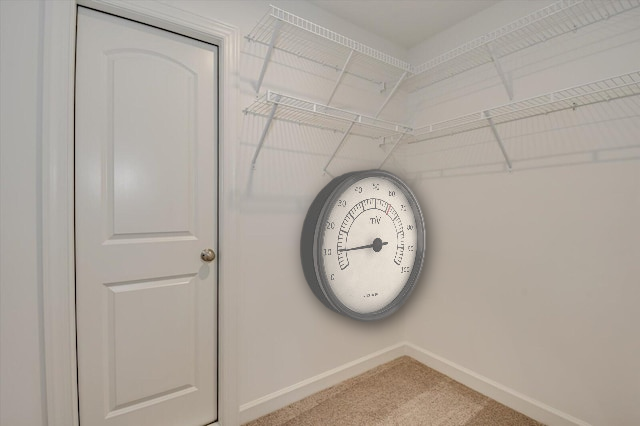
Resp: 10 mV
